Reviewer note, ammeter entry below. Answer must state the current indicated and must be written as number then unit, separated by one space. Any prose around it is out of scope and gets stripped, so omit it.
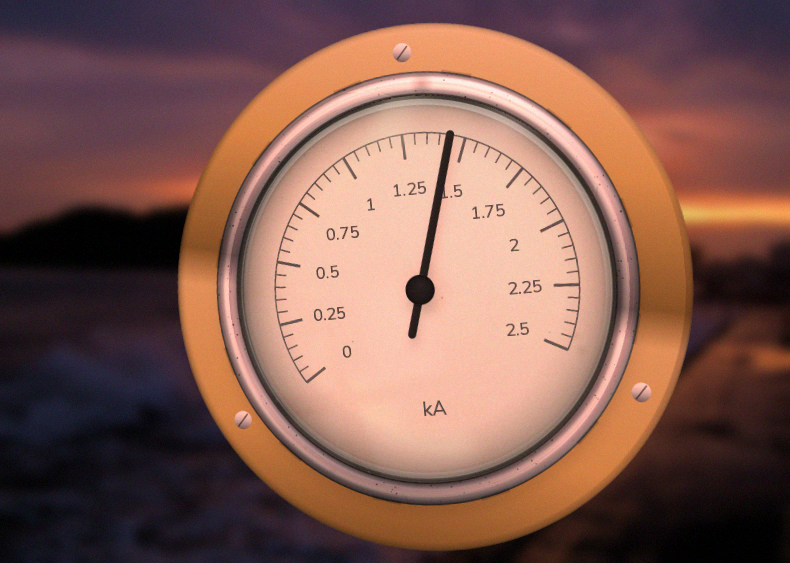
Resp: 1.45 kA
